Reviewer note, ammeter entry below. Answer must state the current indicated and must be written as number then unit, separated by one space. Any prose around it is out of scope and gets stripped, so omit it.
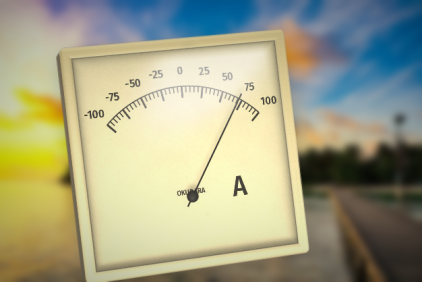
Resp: 70 A
